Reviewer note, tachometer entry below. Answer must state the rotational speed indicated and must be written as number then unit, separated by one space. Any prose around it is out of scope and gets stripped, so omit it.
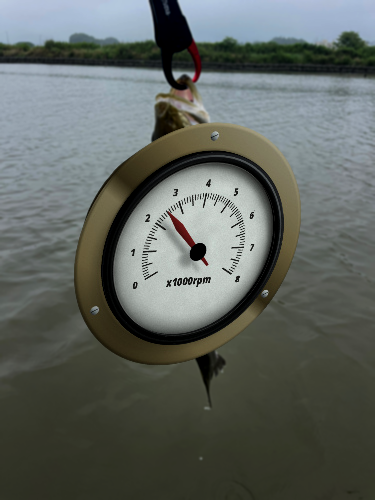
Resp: 2500 rpm
